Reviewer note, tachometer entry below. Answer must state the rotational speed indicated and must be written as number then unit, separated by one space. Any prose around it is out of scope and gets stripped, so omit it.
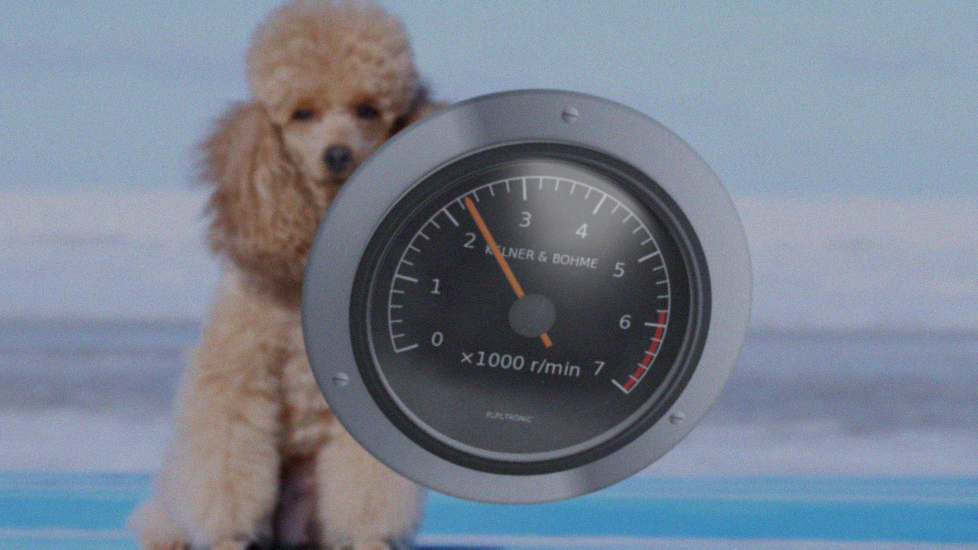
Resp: 2300 rpm
